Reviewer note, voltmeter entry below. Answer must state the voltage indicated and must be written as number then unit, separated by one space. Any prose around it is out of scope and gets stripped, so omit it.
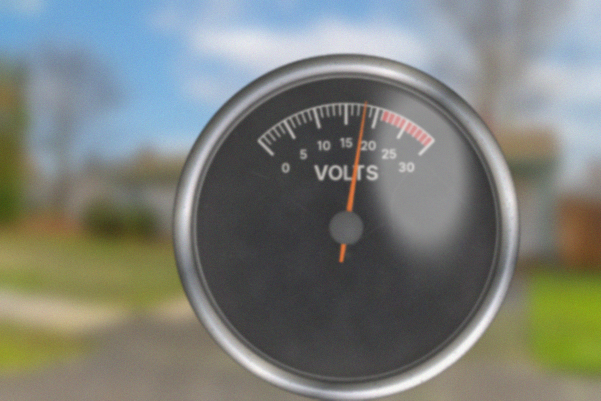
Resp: 18 V
